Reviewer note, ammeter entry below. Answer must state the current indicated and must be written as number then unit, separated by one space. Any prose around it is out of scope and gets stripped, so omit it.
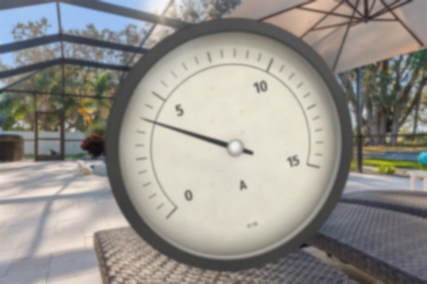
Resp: 4 A
